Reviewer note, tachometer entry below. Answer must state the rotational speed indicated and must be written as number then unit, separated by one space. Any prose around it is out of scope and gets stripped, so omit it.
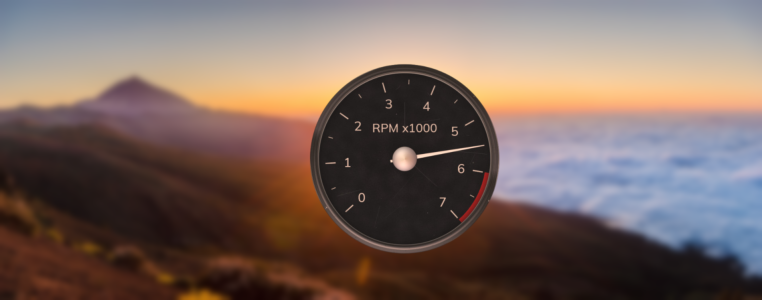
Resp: 5500 rpm
